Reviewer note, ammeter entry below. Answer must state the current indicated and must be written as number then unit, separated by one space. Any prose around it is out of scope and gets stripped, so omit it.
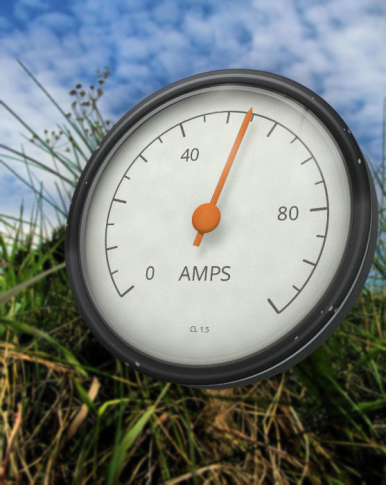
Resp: 55 A
